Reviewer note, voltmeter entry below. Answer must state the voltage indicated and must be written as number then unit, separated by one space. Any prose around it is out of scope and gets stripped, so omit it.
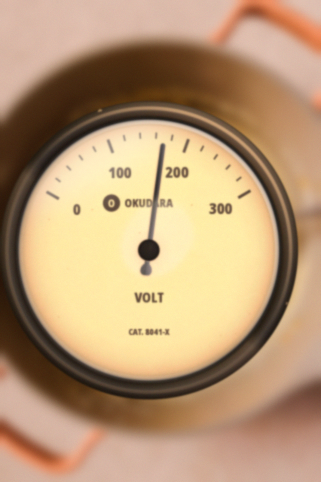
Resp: 170 V
